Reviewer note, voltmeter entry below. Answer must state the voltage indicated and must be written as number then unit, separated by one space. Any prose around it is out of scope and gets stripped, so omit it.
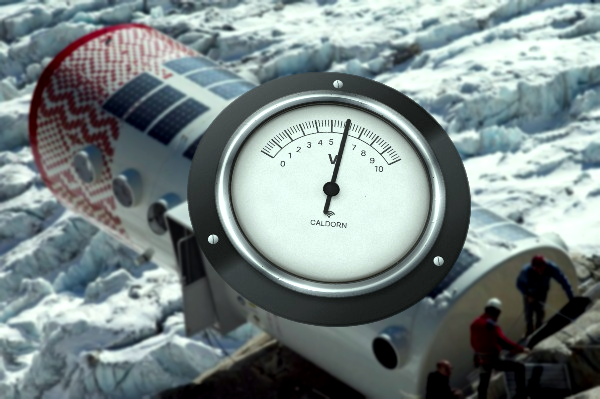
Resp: 6 V
